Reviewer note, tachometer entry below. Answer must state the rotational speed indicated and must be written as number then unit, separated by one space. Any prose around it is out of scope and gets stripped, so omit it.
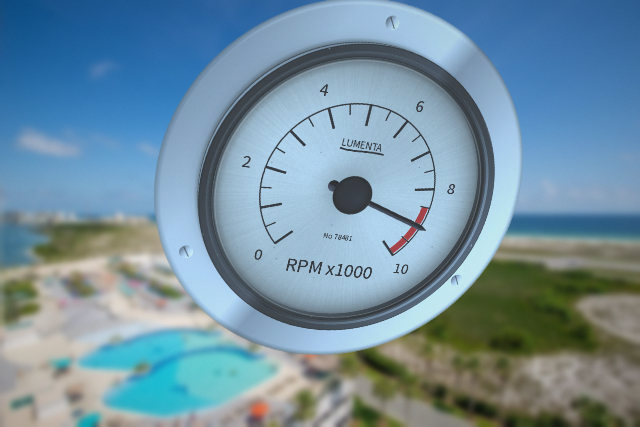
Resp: 9000 rpm
